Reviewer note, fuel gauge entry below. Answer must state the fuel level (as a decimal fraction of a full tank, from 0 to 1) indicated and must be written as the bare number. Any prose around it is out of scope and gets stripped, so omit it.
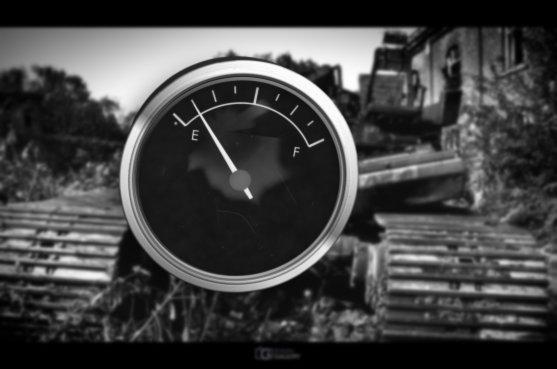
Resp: 0.125
